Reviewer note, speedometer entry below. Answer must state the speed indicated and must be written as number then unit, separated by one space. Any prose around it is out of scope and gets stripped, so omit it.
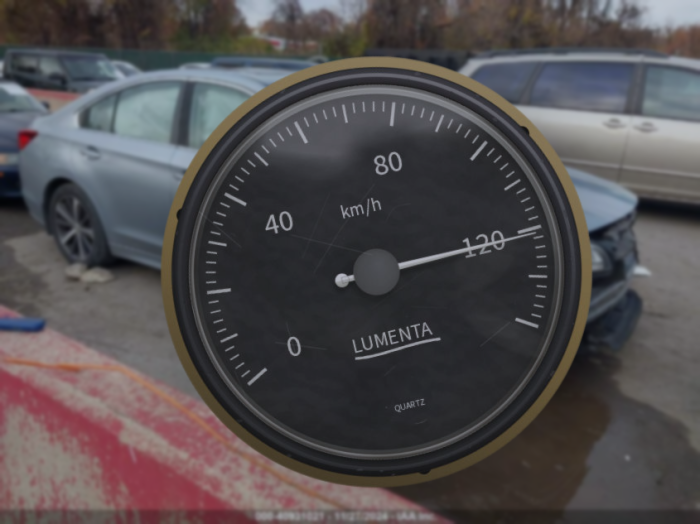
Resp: 121 km/h
